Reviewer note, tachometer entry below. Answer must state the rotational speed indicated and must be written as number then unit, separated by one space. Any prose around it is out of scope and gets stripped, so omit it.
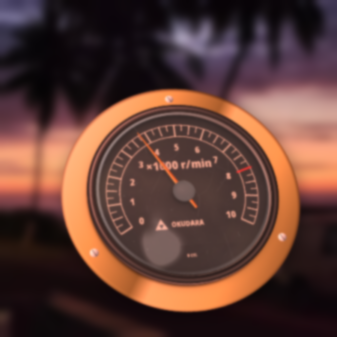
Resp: 3750 rpm
